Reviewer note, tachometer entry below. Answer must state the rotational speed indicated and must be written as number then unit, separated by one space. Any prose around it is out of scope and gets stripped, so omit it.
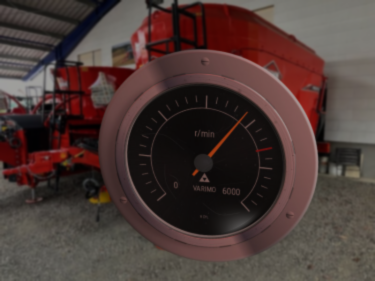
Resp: 3800 rpm
